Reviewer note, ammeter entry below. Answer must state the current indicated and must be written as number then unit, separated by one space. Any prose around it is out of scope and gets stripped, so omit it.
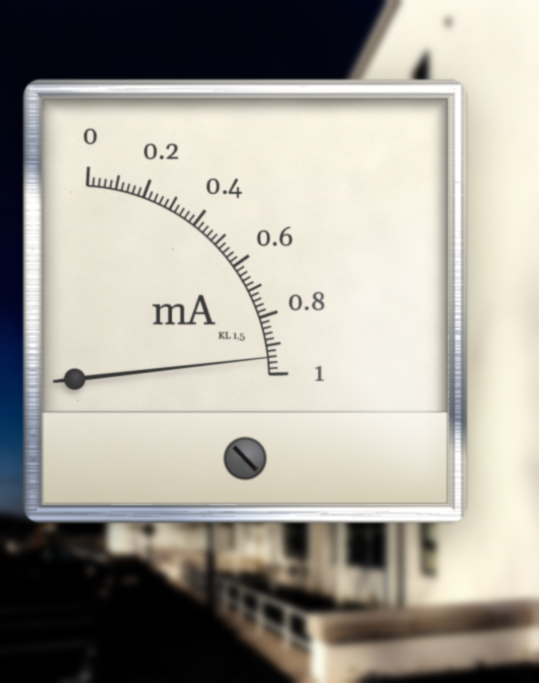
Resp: 0.94 mA
